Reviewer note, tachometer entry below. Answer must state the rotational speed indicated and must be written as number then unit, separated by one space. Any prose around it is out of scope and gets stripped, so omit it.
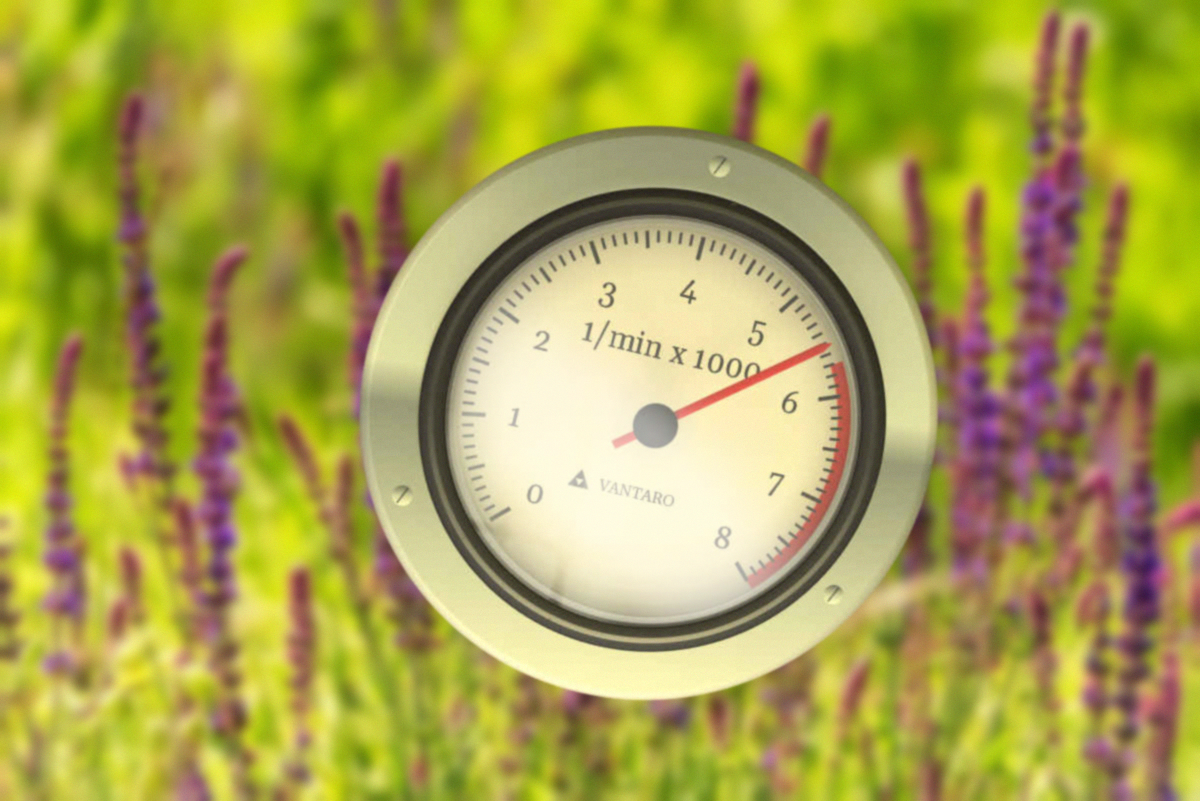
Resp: 5500 rpm
